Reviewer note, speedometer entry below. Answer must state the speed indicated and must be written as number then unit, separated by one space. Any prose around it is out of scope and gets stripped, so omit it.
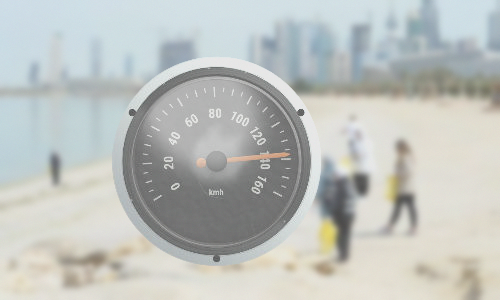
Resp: 137.5 km/h
